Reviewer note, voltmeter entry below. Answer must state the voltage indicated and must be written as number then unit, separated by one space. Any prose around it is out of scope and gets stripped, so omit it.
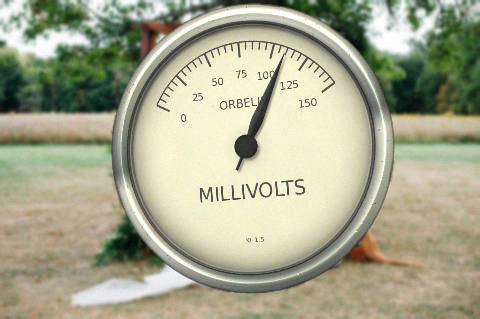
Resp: 110 mV
